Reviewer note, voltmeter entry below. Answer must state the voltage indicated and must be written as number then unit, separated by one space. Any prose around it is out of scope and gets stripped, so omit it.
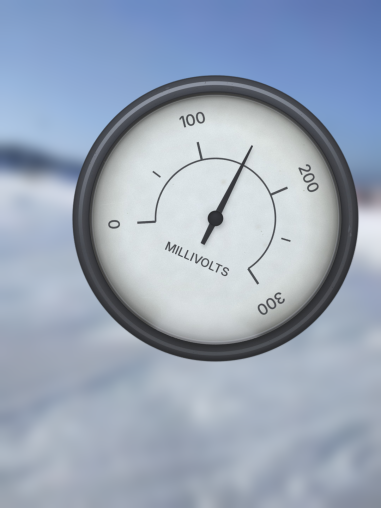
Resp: 150 mV
